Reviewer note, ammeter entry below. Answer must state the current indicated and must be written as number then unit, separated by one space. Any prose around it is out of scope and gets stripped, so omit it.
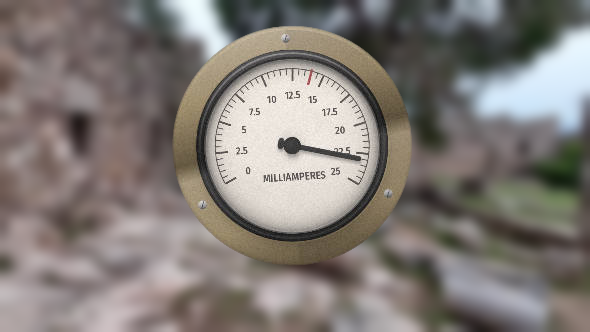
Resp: 23 mA
